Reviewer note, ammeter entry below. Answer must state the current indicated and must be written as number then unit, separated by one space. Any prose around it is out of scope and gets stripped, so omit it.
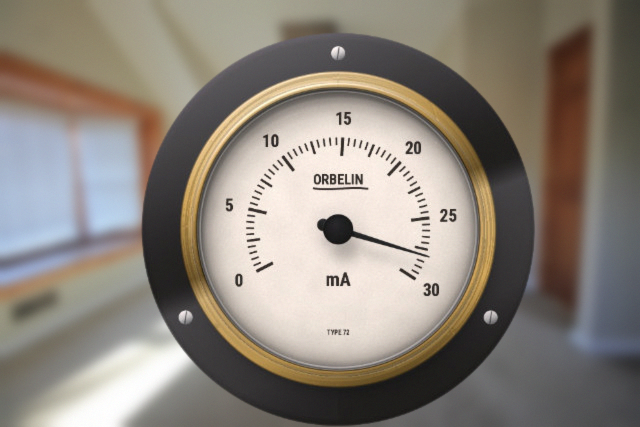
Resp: 28 mA
